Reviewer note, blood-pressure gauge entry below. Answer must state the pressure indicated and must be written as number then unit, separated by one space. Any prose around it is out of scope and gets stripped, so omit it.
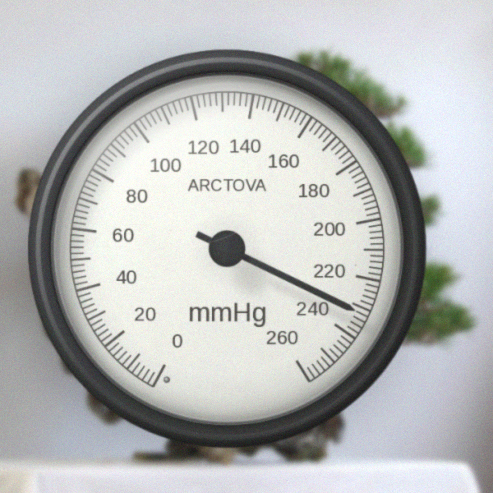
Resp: 232 mmHg
